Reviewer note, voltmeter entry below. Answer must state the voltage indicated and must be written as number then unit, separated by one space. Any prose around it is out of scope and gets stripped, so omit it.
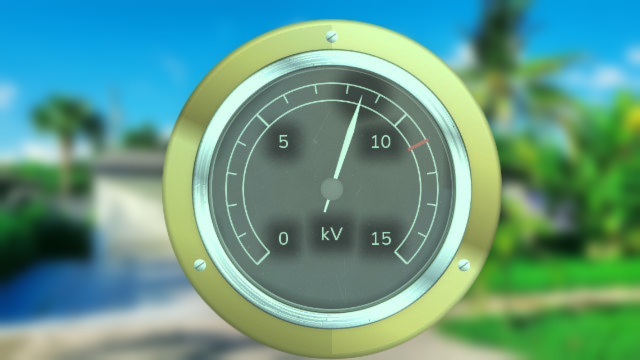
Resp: 8.5 kV
